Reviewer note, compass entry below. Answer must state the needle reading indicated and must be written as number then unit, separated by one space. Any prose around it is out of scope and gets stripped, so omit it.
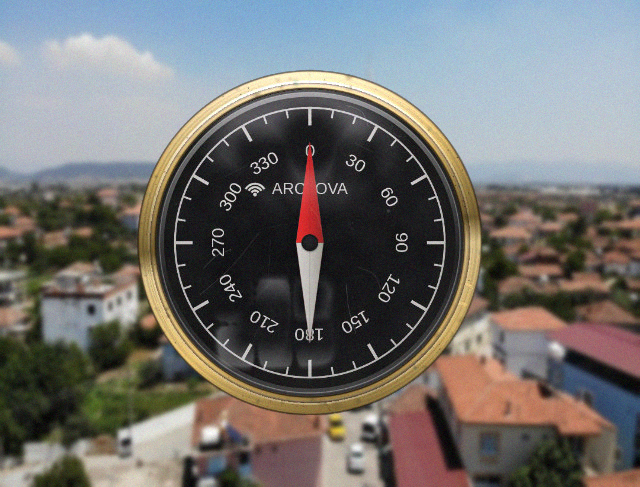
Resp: 0 °
